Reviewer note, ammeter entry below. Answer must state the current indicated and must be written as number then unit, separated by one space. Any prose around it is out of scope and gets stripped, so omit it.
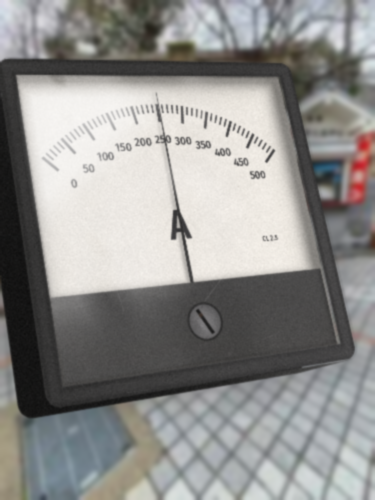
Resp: 250 A
